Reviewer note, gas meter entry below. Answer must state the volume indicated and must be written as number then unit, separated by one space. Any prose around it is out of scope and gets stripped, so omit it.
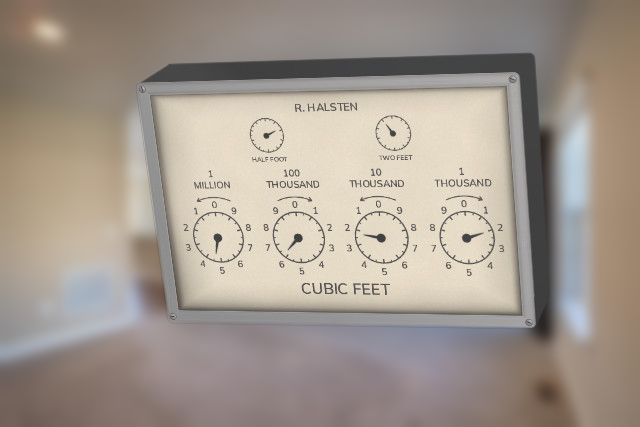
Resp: 462200 ft³
